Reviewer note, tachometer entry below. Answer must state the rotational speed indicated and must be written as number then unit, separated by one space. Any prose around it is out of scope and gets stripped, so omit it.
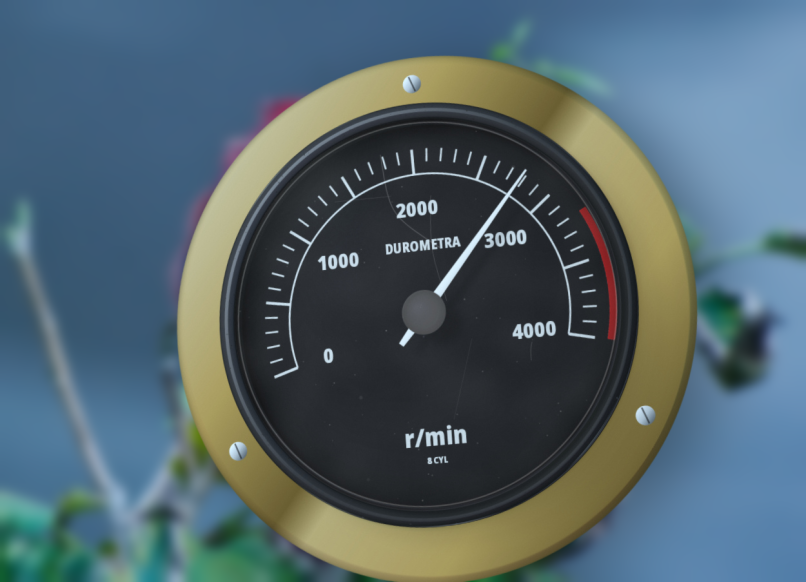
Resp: 2800 rpm
